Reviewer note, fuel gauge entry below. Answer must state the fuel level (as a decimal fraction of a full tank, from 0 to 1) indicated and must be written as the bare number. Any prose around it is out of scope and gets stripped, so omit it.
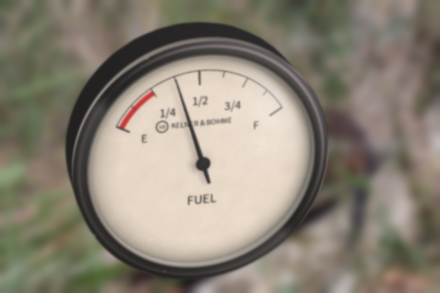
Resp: 0.375
